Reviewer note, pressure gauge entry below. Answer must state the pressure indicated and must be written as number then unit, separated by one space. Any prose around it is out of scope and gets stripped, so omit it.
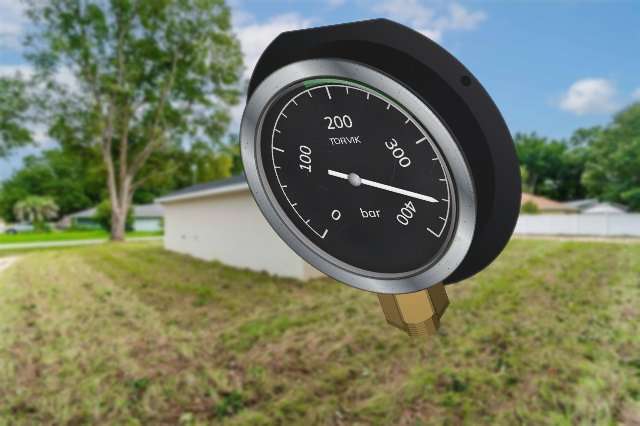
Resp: 360 bar
